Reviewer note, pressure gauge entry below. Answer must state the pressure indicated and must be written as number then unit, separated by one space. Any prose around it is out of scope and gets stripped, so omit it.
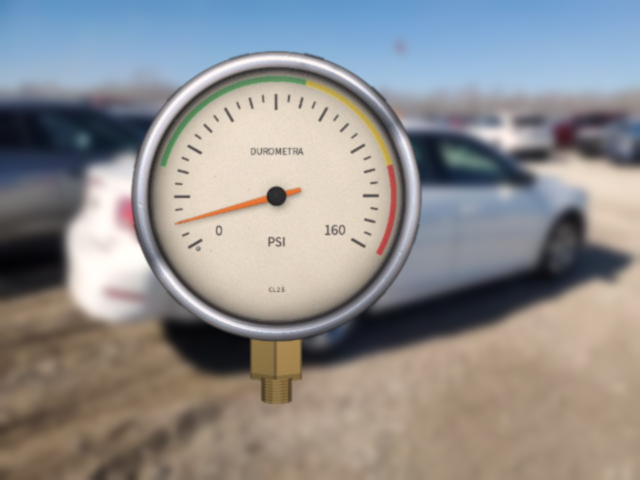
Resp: 10 psi
